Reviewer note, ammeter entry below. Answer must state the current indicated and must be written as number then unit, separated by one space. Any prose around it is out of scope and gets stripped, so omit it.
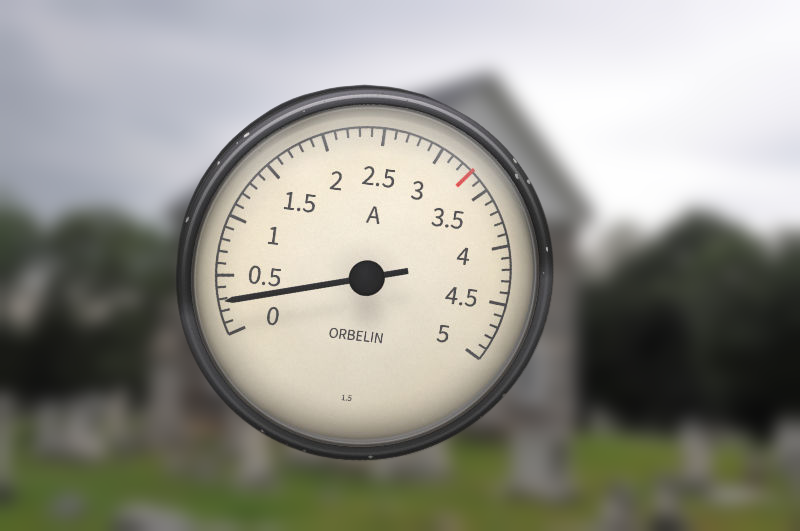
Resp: 0.3 A
